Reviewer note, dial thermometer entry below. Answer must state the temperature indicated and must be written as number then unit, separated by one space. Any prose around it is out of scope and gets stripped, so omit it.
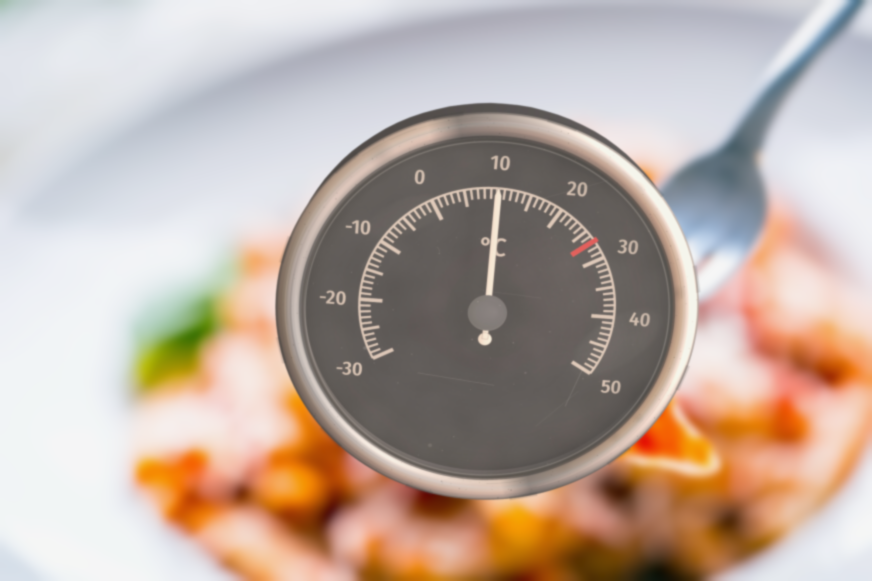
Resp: 10 °C
